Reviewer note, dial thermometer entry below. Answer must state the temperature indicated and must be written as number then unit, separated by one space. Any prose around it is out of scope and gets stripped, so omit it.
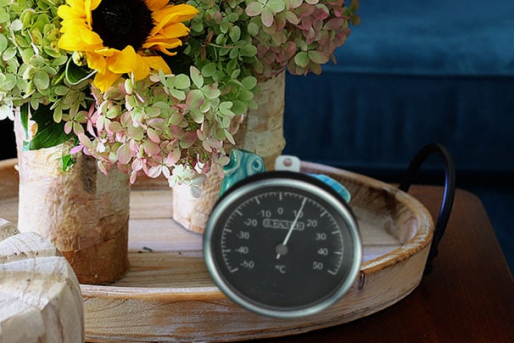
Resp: 10 °C
